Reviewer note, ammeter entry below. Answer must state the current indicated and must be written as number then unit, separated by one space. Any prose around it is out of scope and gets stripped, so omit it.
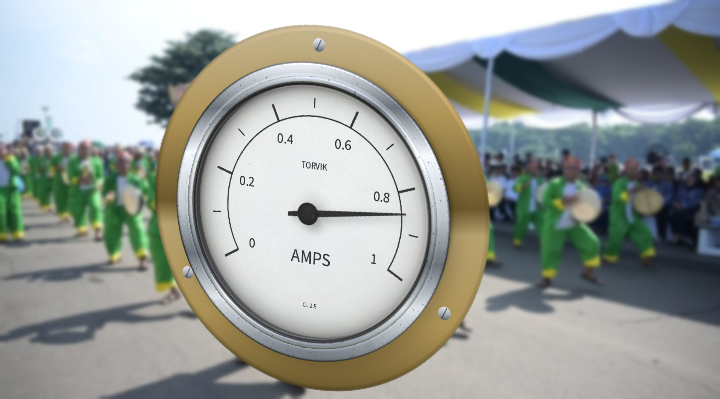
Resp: 0.85 A
